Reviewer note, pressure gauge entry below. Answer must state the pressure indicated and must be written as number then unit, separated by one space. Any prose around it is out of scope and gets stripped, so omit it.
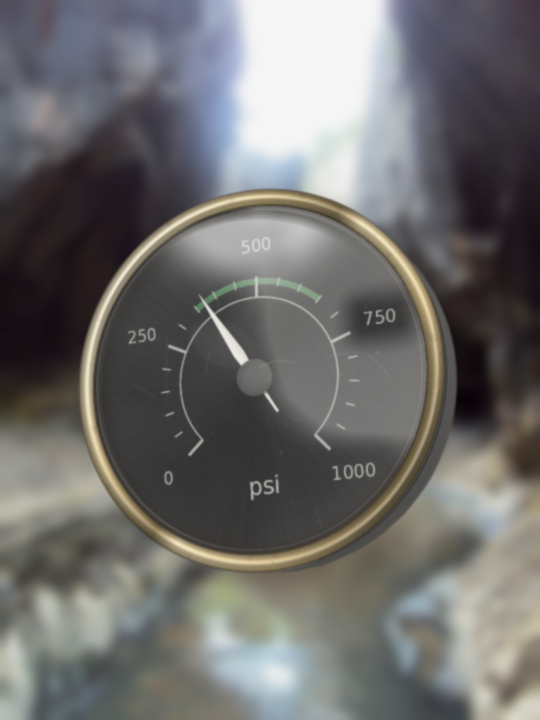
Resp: 375 psi
